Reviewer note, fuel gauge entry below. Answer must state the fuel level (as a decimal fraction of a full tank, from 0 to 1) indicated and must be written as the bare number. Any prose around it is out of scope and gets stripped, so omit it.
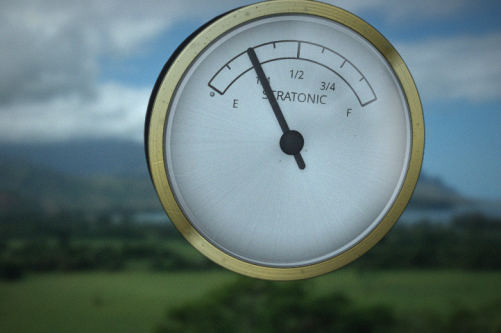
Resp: 0.25
